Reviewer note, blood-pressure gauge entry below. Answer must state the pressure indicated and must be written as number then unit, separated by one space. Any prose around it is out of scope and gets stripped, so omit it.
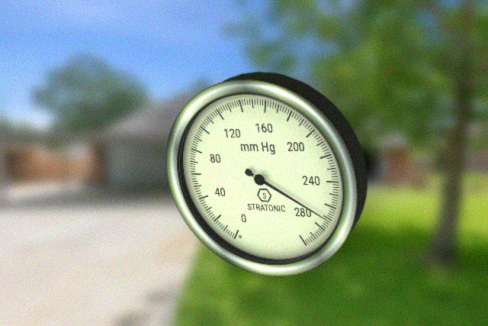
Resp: 270 mmHg
